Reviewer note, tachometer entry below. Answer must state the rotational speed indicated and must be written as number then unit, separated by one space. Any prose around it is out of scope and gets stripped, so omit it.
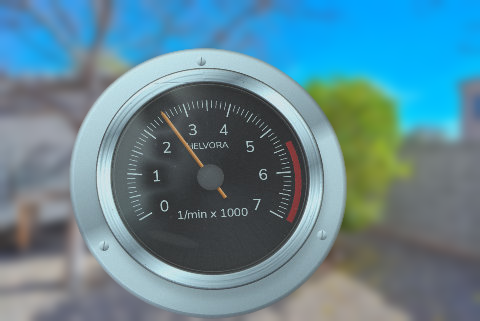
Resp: 2500 rpm
